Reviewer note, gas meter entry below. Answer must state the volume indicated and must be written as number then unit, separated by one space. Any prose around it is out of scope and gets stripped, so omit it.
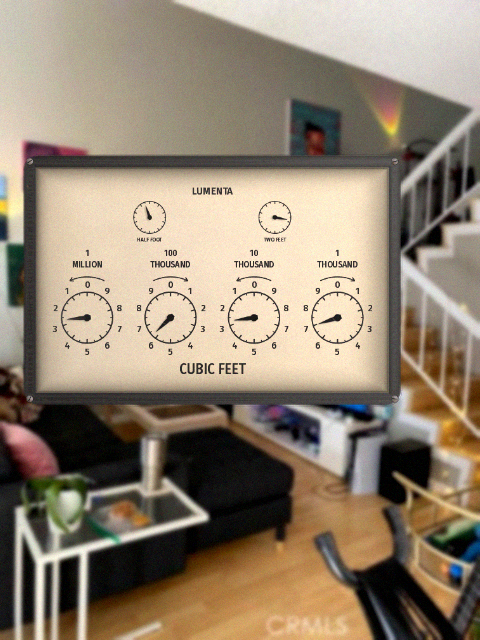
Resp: 262700 ft³
